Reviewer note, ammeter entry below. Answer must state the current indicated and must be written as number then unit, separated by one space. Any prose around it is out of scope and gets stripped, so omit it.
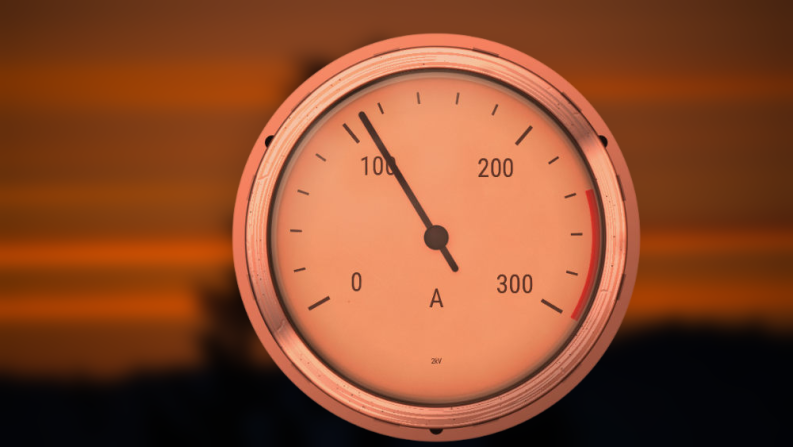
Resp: 110 A
